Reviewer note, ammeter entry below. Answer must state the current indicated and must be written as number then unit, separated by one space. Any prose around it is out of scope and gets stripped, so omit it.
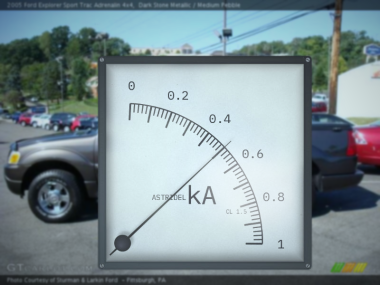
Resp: 0.5 kA
